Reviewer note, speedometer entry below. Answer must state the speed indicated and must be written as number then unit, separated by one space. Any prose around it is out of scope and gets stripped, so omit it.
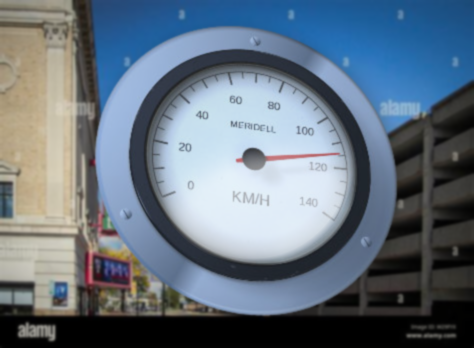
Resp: 115 km/h
